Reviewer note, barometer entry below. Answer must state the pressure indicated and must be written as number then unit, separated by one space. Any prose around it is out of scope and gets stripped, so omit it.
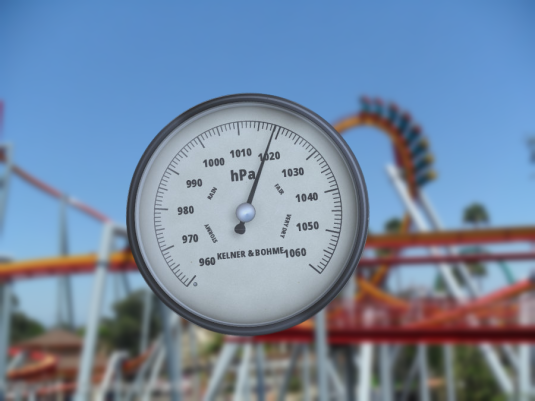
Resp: 1019 hPa
